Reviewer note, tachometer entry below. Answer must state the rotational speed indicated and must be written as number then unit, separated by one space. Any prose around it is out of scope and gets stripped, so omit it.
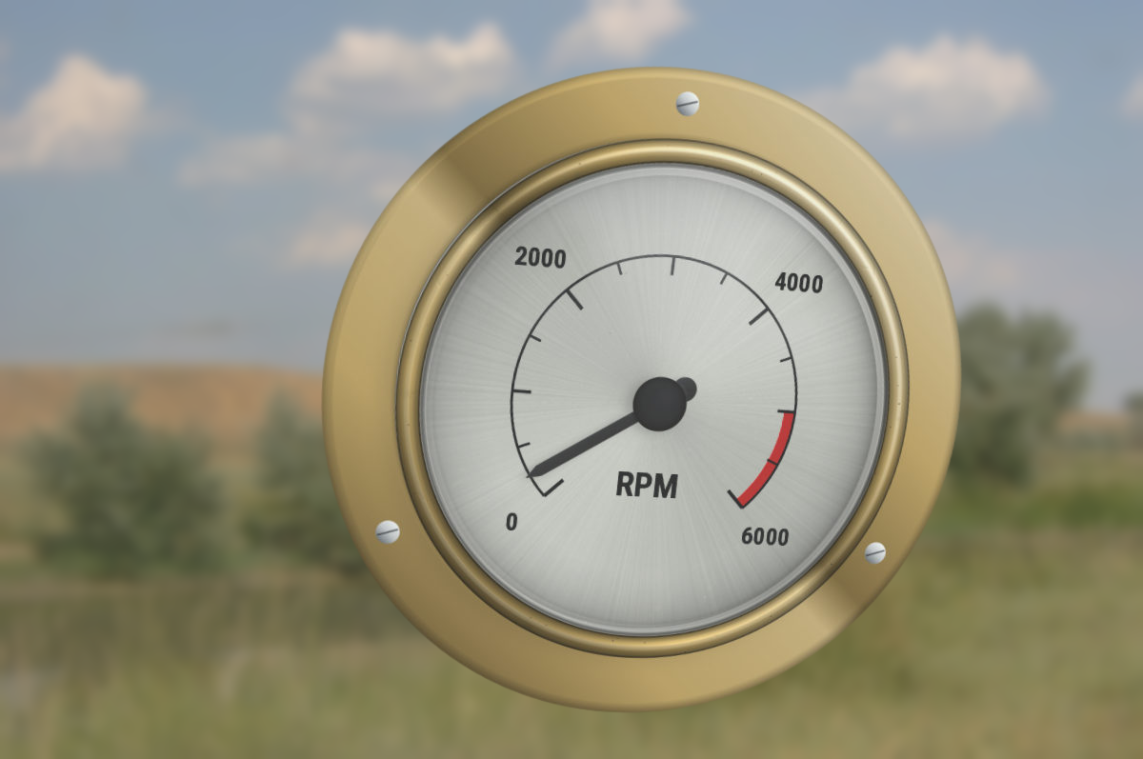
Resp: 250 rpm
